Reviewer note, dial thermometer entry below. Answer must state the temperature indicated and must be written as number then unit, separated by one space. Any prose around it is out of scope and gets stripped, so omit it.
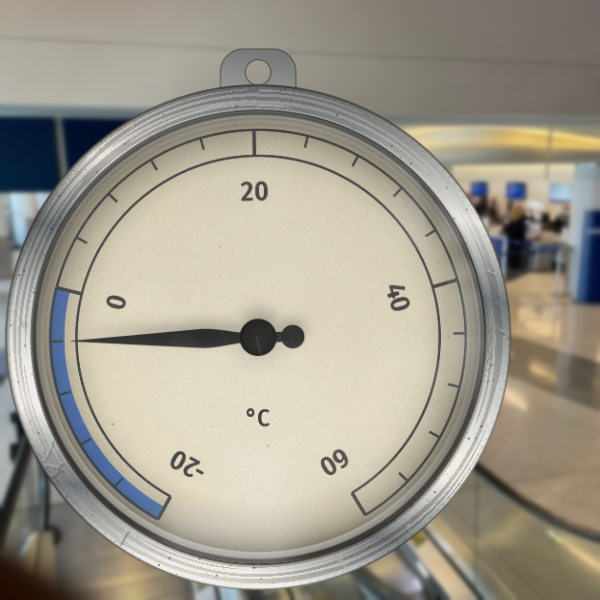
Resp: -4 °C
